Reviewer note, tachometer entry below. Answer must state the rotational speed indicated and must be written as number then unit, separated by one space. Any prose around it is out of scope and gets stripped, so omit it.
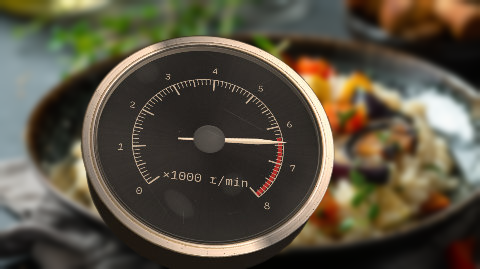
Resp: 6500 rpm
